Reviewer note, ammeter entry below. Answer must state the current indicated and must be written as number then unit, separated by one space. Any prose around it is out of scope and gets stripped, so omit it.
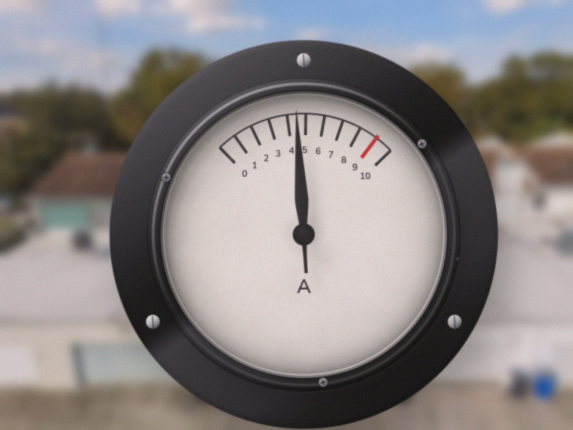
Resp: 4.5 A
